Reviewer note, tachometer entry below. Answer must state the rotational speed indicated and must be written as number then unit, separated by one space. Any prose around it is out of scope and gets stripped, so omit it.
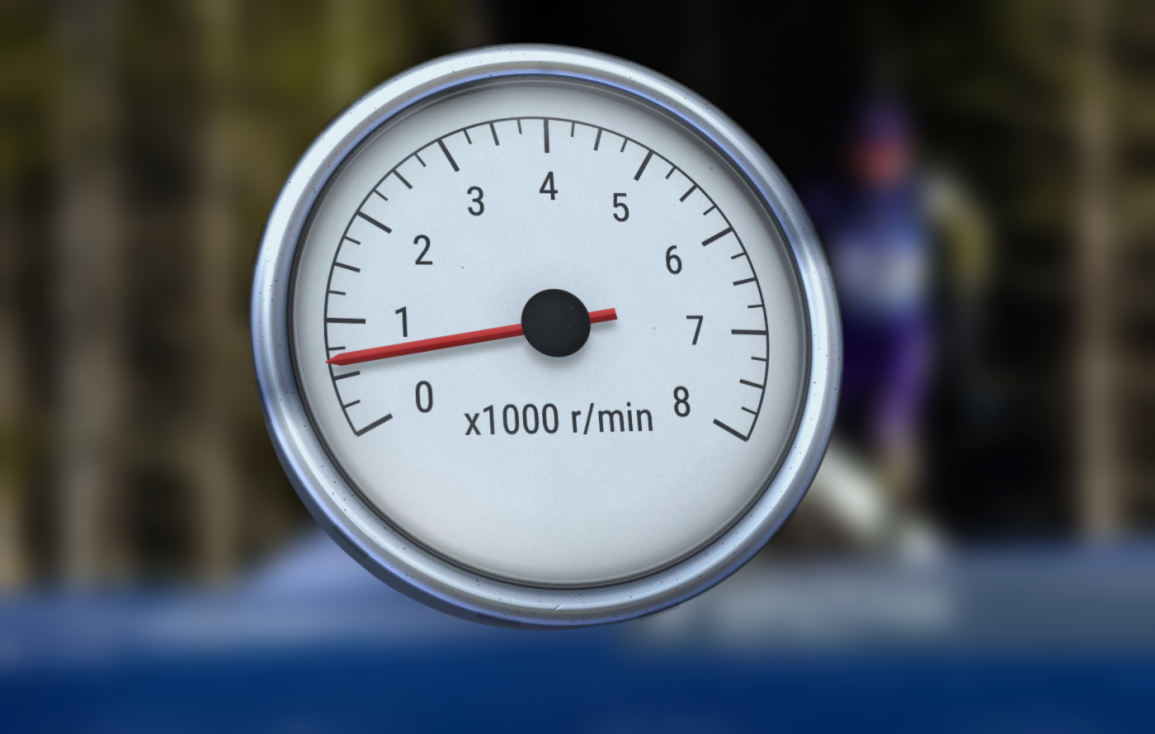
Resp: 625 rpm
